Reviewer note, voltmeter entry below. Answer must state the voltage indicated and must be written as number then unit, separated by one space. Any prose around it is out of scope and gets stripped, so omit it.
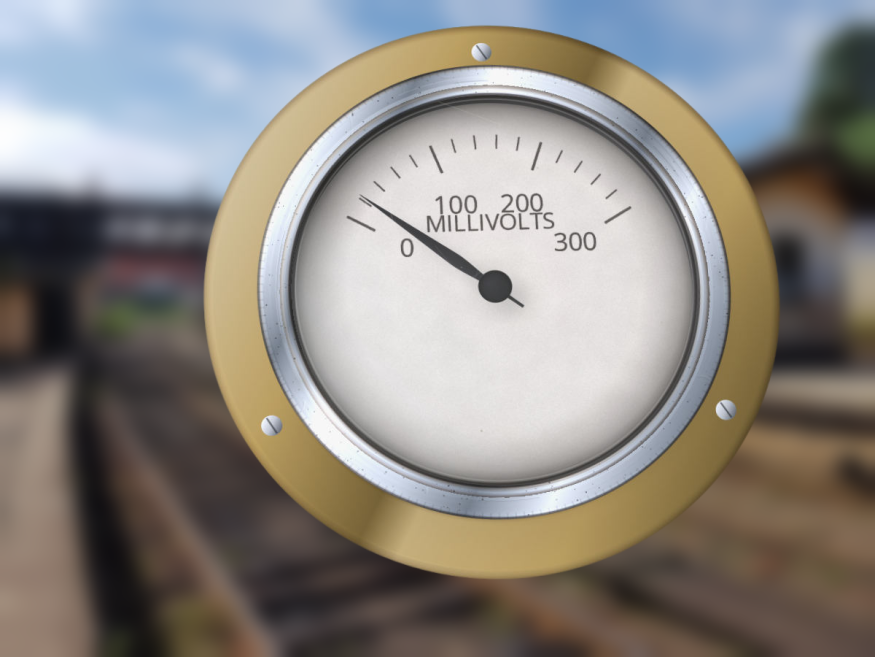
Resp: 20 mV
